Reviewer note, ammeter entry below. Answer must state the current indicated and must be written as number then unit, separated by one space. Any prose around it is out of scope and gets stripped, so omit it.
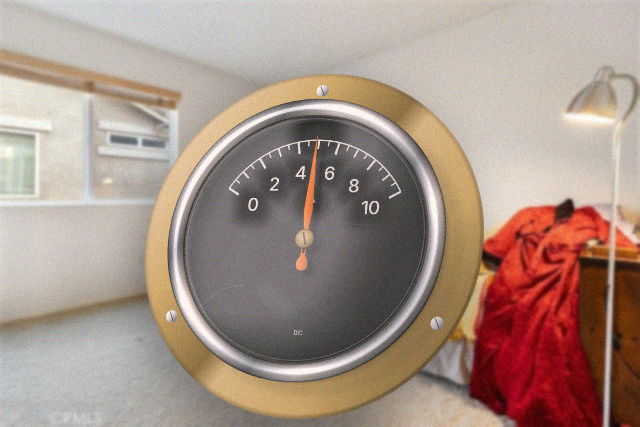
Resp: 5 A
